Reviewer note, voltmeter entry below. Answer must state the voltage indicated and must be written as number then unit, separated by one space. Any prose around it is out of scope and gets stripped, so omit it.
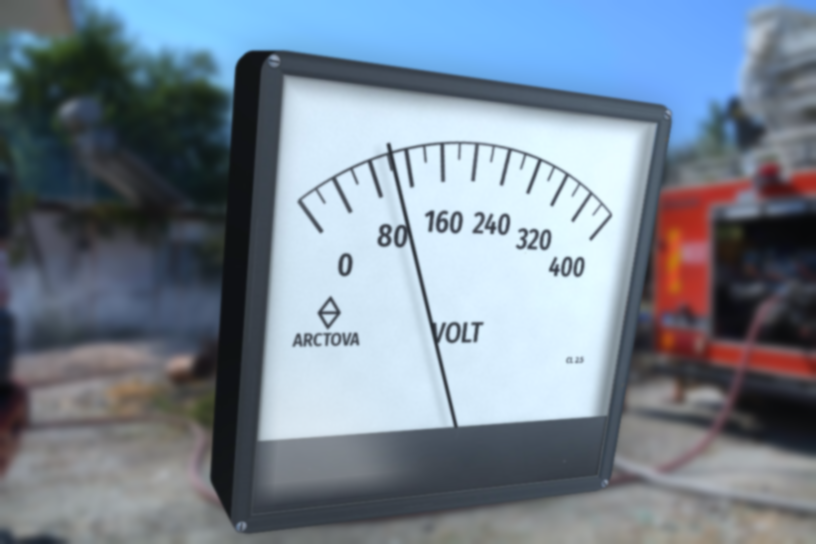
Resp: 100 V
